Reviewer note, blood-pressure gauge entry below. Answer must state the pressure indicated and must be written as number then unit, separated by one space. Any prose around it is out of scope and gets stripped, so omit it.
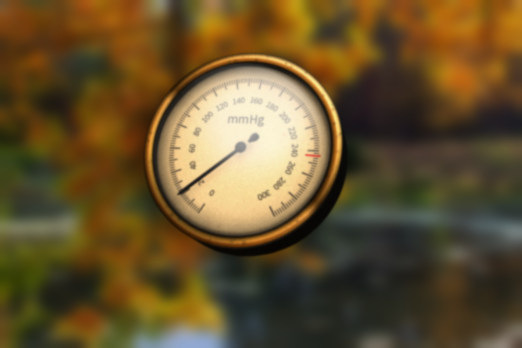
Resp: 20 mmHg
